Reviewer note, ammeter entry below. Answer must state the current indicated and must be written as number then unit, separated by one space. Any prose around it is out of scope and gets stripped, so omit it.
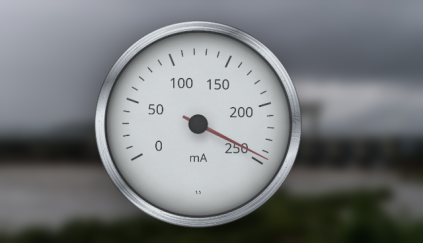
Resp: 245 mA
